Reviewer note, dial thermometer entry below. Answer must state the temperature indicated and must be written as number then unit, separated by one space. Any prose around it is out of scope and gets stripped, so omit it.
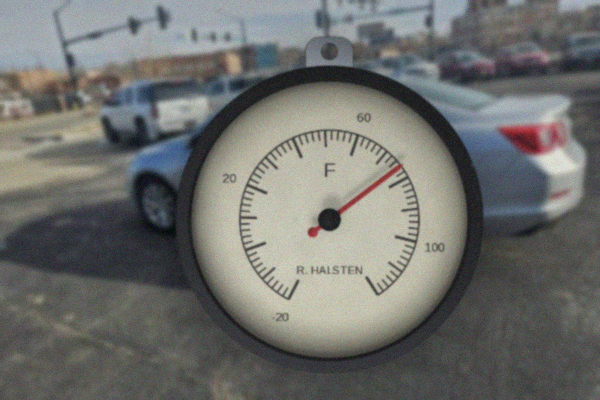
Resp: 76 °F
